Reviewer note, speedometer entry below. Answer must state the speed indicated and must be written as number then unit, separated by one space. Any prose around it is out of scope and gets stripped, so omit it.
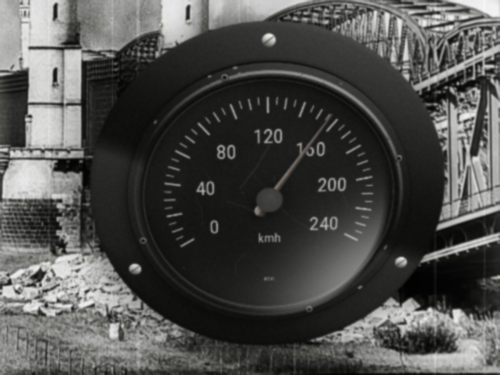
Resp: 155 km/h
